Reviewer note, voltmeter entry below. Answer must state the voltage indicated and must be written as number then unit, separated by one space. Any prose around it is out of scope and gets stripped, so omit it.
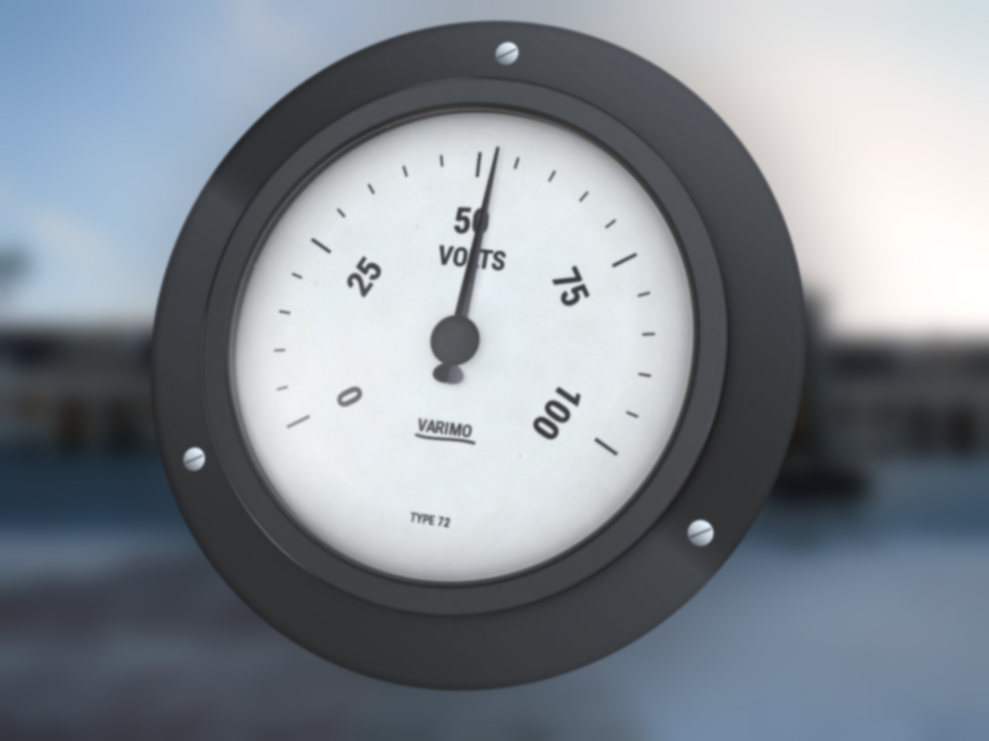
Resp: 52.5 V
